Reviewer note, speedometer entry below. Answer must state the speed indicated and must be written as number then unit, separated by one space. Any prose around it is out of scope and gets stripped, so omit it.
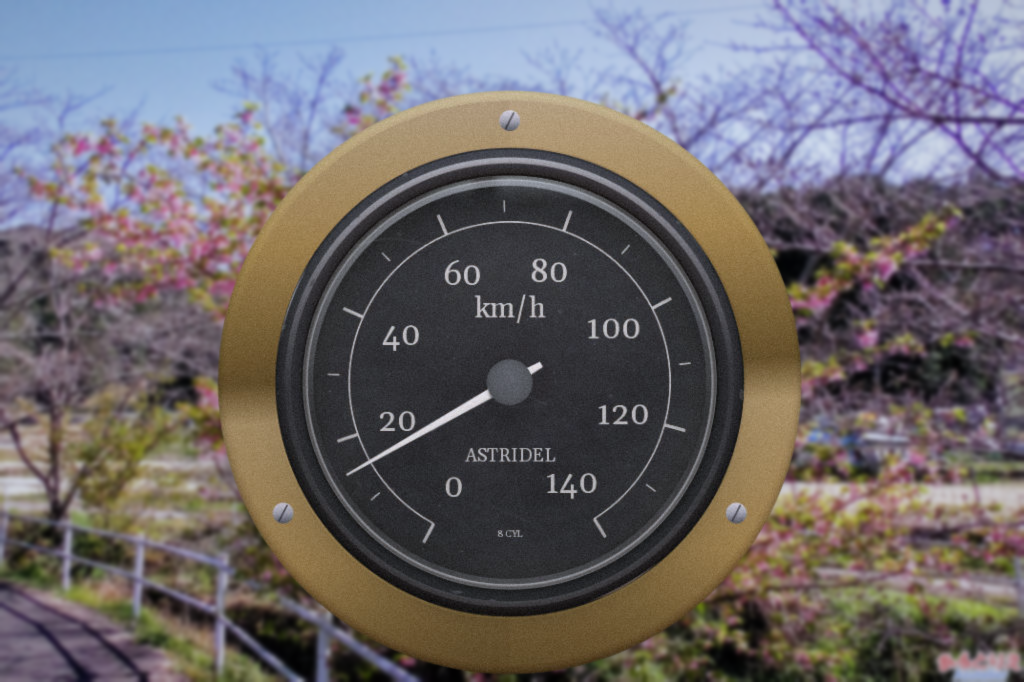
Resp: 15 km/h
